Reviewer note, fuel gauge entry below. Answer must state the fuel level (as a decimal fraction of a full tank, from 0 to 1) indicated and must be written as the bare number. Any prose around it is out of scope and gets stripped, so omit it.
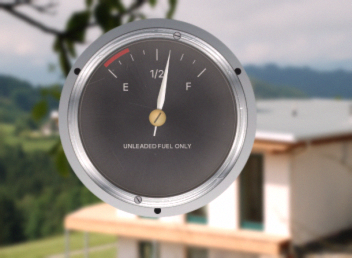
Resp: 0.625
